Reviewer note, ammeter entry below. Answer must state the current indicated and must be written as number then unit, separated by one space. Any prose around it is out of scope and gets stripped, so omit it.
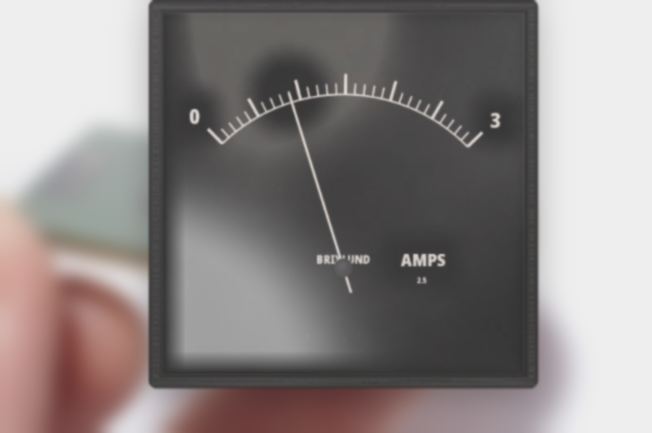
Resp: 0.9 A
